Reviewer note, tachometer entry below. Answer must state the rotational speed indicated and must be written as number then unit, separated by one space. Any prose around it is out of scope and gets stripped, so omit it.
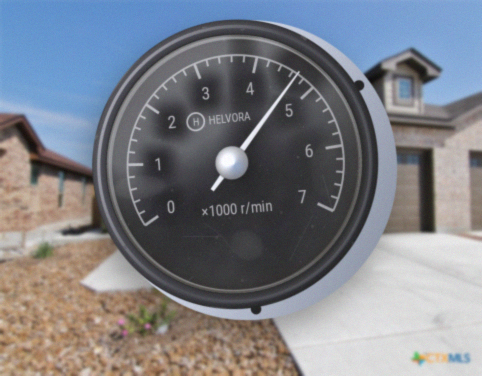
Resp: 4700 rpm
